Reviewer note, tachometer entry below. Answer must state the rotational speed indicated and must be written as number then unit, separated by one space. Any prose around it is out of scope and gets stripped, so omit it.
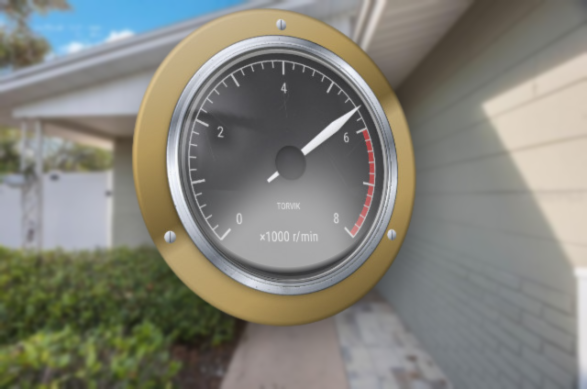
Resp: 5600 rpm
